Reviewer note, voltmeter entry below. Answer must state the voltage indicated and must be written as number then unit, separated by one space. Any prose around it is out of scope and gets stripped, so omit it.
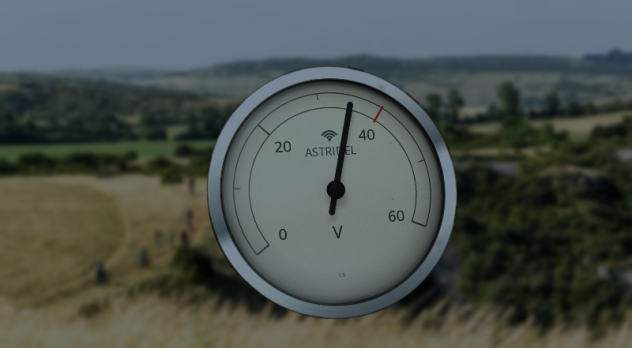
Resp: 35 V
